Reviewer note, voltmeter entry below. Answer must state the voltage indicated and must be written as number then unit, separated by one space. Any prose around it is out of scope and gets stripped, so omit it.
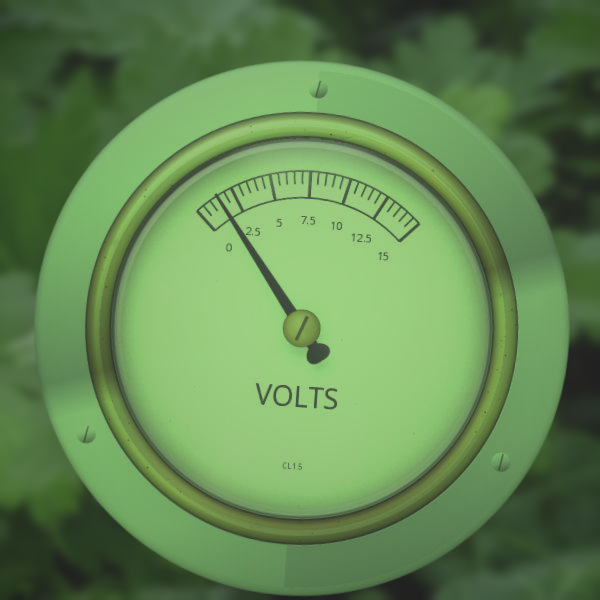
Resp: 1.5 V
